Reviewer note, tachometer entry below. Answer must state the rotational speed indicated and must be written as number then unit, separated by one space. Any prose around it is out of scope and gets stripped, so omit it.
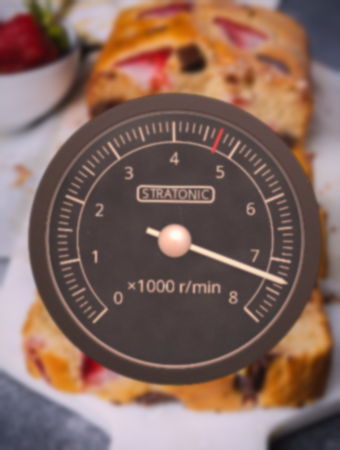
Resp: 7300 rpm
